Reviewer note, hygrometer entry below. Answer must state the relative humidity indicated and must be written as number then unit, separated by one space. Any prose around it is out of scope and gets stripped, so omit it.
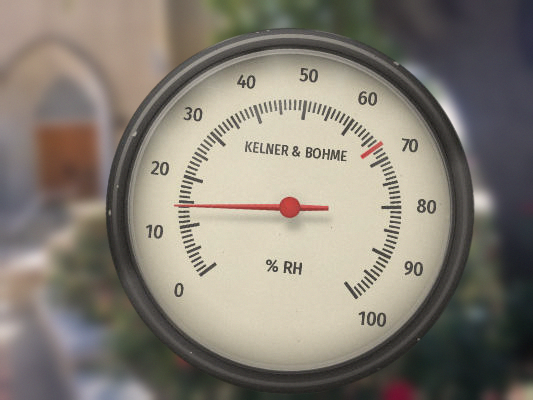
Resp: 14 %
